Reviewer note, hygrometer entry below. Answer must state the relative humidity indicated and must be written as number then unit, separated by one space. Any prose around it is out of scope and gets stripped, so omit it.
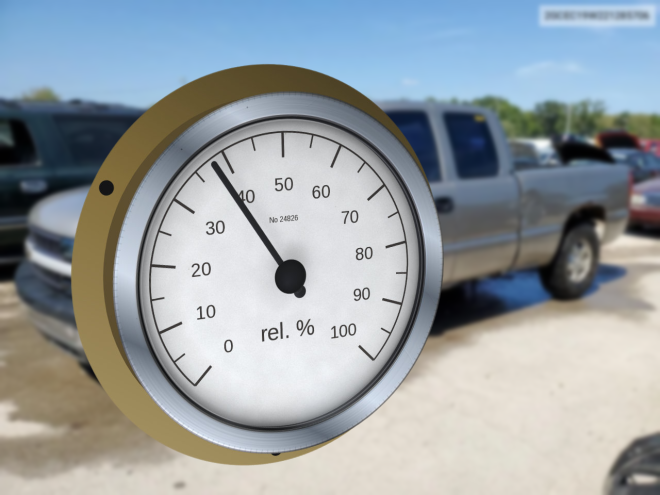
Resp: 37.5 %
